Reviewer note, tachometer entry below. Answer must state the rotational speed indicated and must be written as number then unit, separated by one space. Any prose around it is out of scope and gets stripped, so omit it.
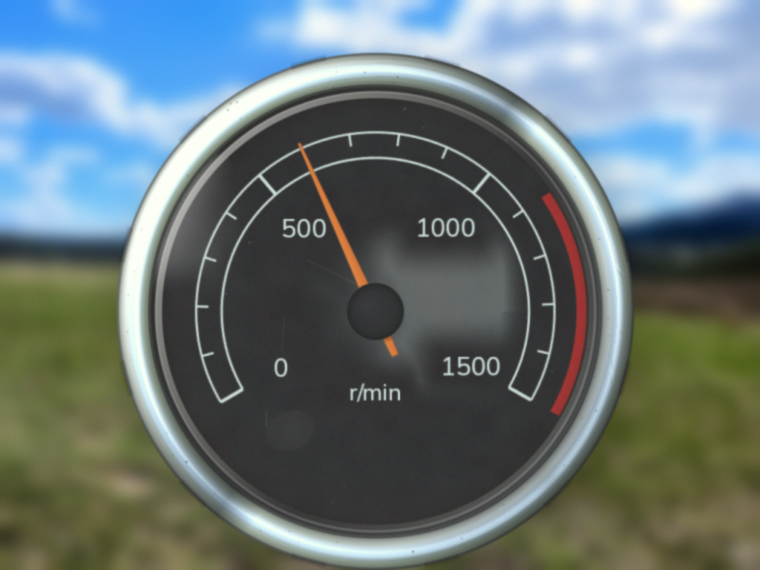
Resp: 600 rpm
